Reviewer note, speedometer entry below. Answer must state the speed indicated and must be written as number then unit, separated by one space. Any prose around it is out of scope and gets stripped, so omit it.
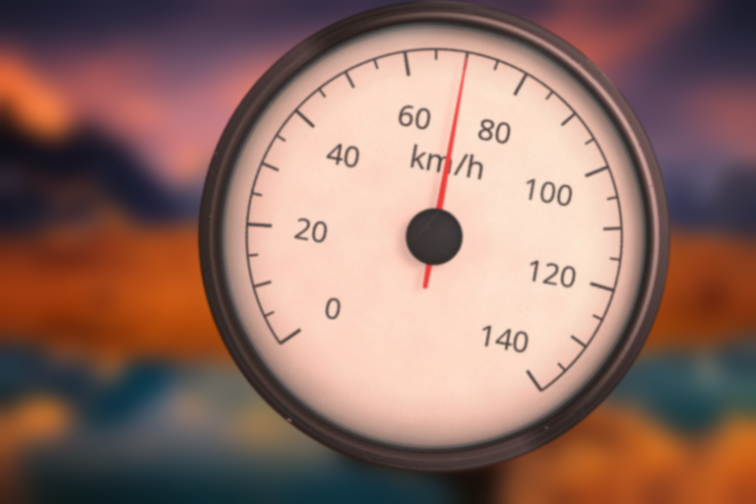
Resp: 70 km/h
